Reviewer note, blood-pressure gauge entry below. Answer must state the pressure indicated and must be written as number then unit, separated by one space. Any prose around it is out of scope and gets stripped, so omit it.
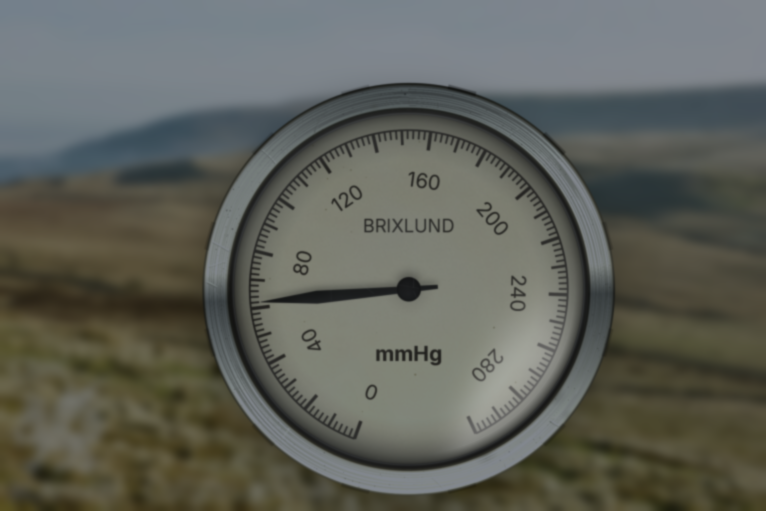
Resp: 62 mmHg
